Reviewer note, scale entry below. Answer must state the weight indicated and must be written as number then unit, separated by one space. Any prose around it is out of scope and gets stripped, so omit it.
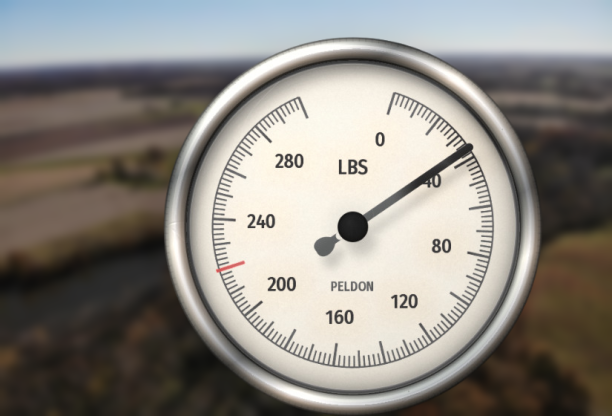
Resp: 36 lb
